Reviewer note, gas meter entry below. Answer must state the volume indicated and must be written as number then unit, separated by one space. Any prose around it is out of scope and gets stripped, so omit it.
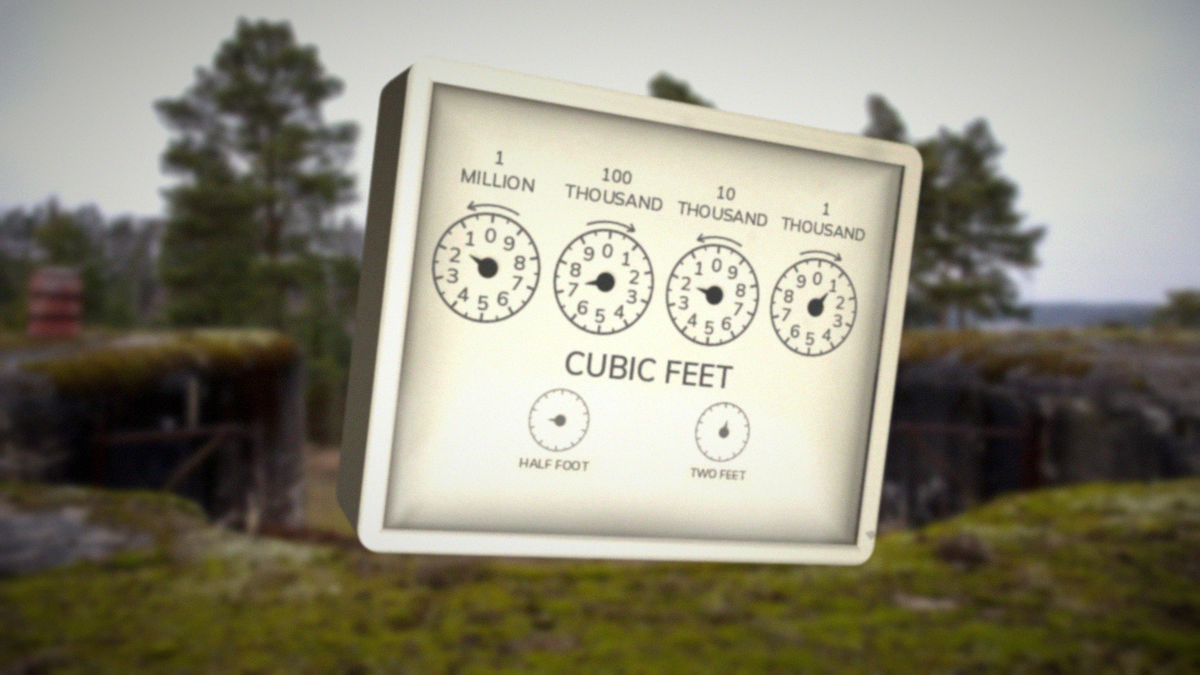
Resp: 172100 ft³
